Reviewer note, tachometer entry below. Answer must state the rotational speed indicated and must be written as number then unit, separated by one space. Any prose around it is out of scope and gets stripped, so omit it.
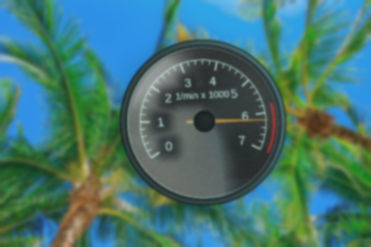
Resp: 6200 rpm
